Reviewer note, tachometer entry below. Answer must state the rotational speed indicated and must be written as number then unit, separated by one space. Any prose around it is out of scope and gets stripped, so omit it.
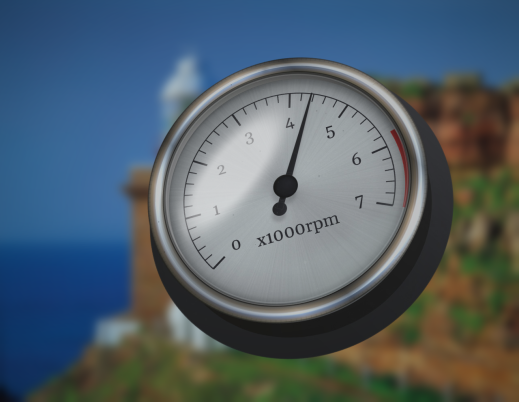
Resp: 4400 rpm
